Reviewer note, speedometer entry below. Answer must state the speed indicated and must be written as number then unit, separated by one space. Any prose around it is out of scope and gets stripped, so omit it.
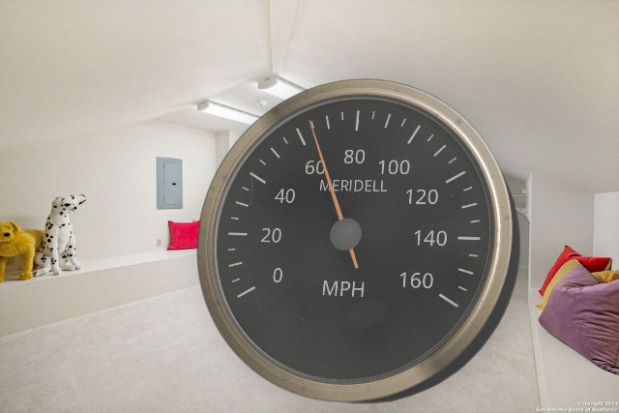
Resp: 65 mph
